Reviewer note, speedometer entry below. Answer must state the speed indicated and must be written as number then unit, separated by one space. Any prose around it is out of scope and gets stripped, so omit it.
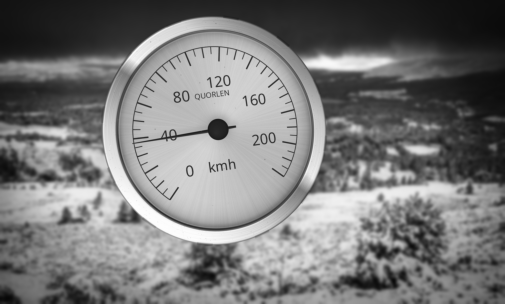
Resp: 37.5 km/h
